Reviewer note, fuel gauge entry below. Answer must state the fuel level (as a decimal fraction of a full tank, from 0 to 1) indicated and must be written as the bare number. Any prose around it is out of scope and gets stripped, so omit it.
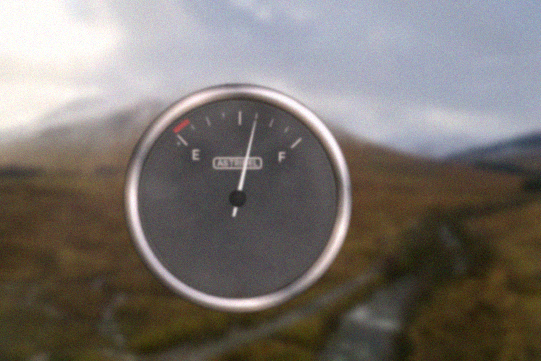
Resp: 0.625
